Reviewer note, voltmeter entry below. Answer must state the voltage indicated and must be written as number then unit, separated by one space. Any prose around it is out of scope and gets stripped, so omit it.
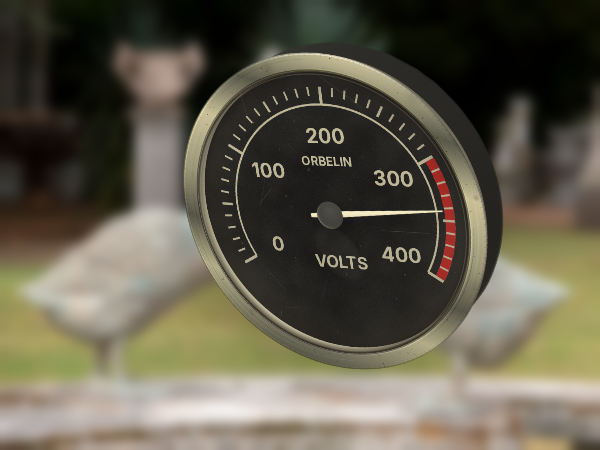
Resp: 340 V
